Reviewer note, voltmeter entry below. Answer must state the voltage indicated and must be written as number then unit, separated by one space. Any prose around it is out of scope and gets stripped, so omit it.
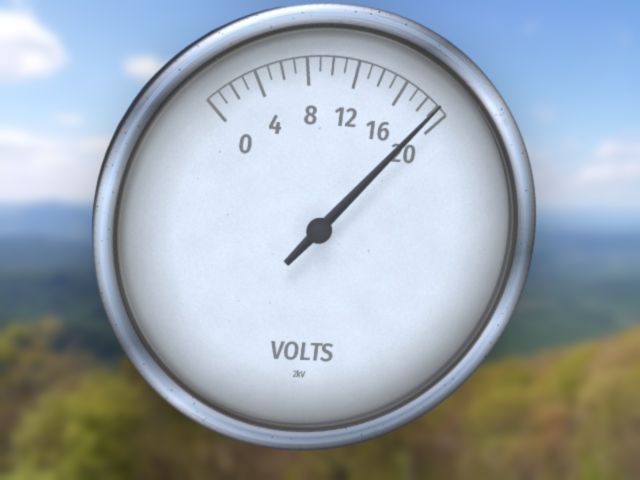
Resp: 19 V
